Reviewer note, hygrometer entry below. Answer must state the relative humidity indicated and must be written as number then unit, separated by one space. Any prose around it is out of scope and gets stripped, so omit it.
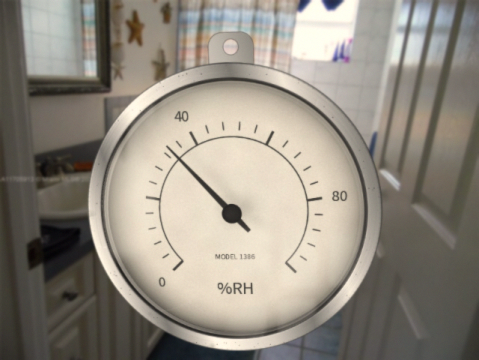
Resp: 34 %
